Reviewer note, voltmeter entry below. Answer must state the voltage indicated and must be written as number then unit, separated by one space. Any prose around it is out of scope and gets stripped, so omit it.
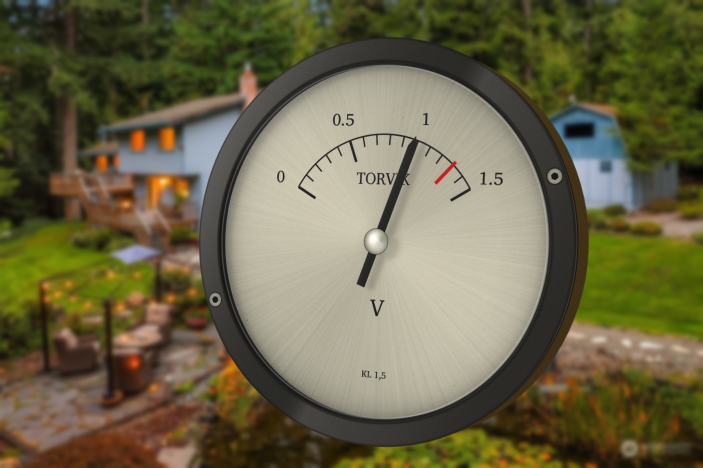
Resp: 1 V
